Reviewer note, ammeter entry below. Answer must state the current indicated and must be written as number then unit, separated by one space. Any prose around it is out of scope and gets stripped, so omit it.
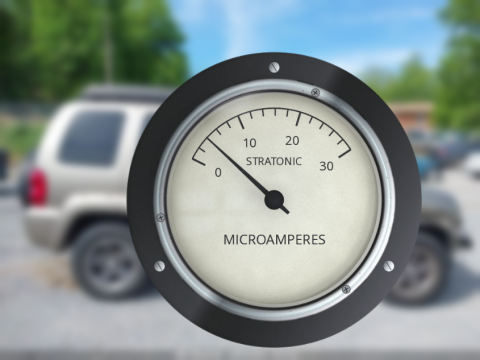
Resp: 4 µA
